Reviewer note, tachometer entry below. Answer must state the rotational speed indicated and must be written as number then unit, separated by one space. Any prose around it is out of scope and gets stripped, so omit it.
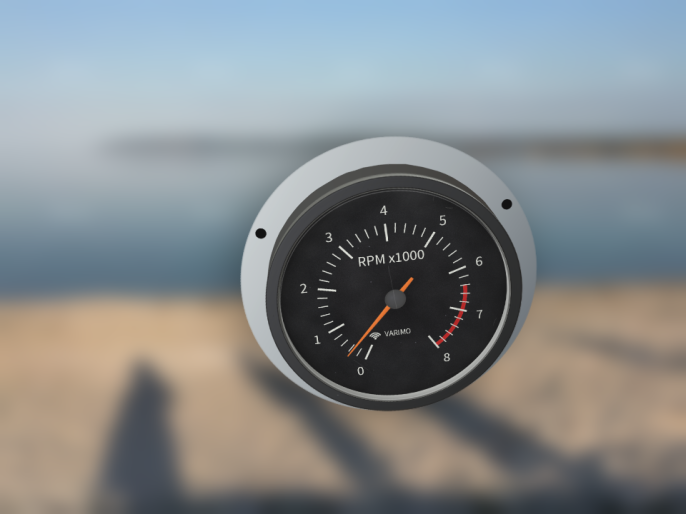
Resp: 400 rpm
